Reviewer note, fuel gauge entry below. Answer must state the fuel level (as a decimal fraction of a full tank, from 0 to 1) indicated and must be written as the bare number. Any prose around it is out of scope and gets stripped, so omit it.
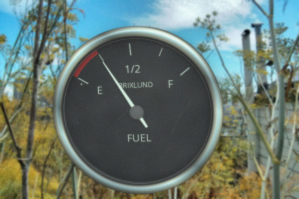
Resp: 0.25
